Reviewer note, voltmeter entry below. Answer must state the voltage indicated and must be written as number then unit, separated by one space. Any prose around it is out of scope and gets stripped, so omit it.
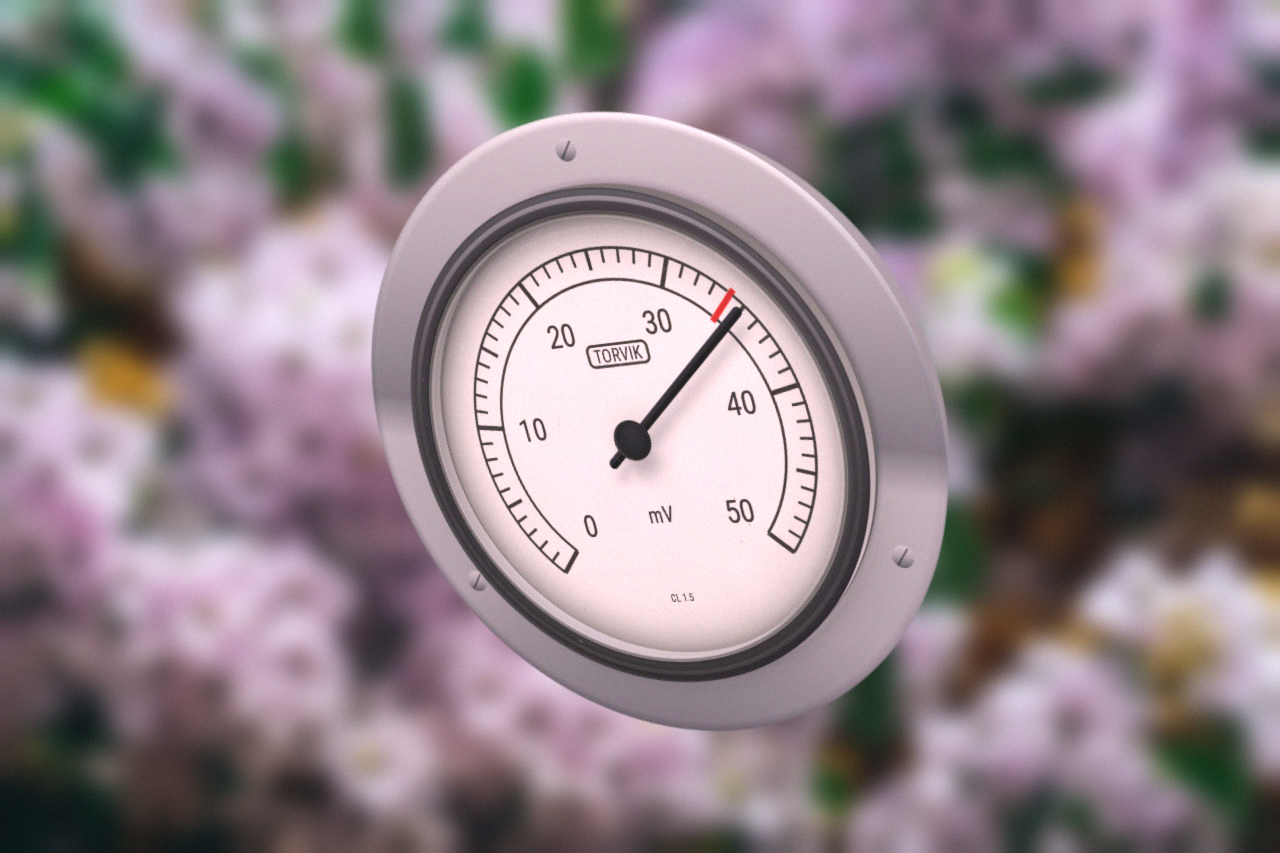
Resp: 35 mV
